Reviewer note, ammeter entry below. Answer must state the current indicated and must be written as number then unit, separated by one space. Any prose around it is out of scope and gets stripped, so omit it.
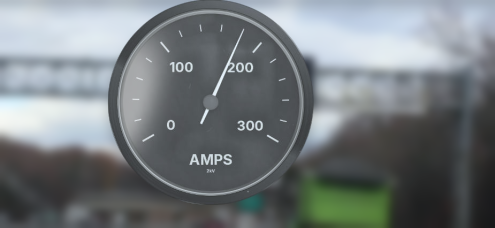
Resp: 180 A
